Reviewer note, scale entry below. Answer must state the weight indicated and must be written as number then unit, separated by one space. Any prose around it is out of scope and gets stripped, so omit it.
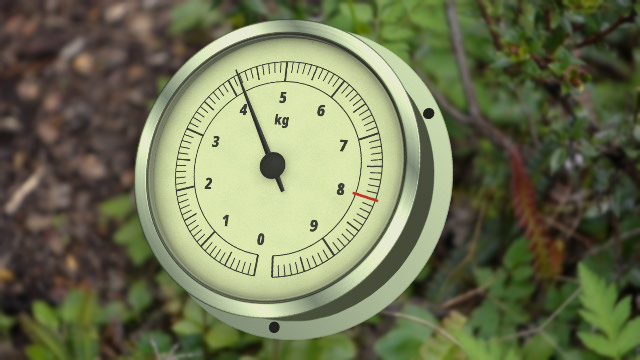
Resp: 4.2 kg
